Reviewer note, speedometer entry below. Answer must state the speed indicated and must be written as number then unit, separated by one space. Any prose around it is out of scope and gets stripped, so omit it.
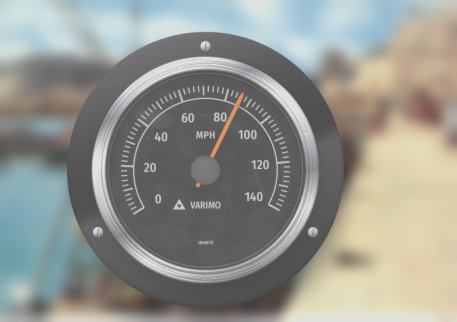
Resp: 86 mph
